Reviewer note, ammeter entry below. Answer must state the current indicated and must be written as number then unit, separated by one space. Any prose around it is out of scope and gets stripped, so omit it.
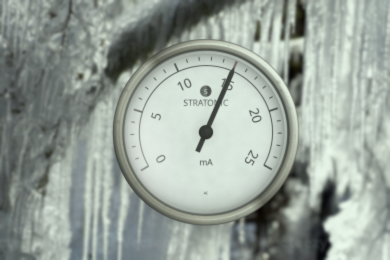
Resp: 15 mA
